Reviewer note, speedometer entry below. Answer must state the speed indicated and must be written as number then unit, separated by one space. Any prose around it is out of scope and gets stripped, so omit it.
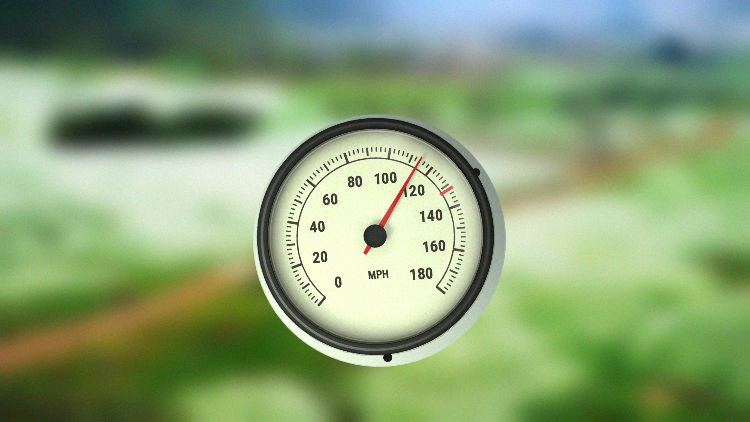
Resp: 114 mph
